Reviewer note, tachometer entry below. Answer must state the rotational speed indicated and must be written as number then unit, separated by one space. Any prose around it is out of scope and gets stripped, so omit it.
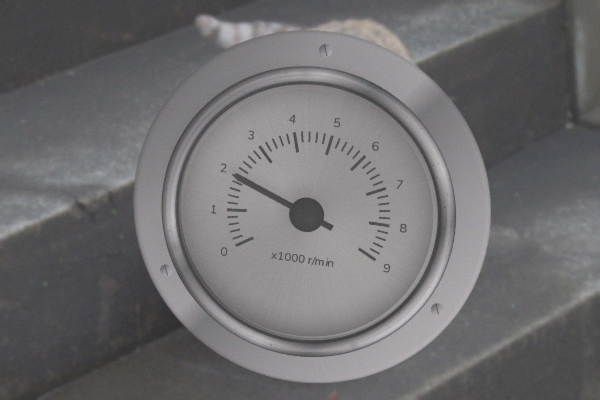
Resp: 2000 rpm
